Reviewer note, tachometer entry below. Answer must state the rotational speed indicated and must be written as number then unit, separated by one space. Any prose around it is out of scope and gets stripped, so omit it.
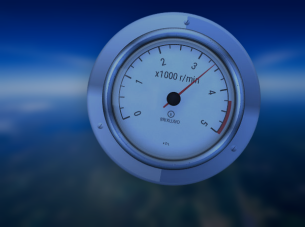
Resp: 3375 rpm
